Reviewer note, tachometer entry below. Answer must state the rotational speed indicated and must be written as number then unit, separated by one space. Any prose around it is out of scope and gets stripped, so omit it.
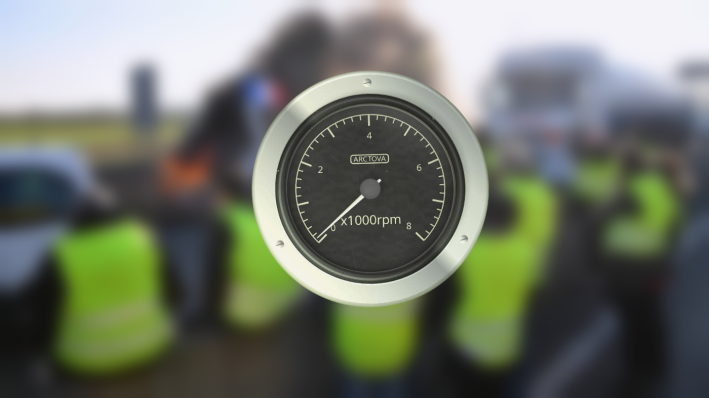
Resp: 100 rpm
